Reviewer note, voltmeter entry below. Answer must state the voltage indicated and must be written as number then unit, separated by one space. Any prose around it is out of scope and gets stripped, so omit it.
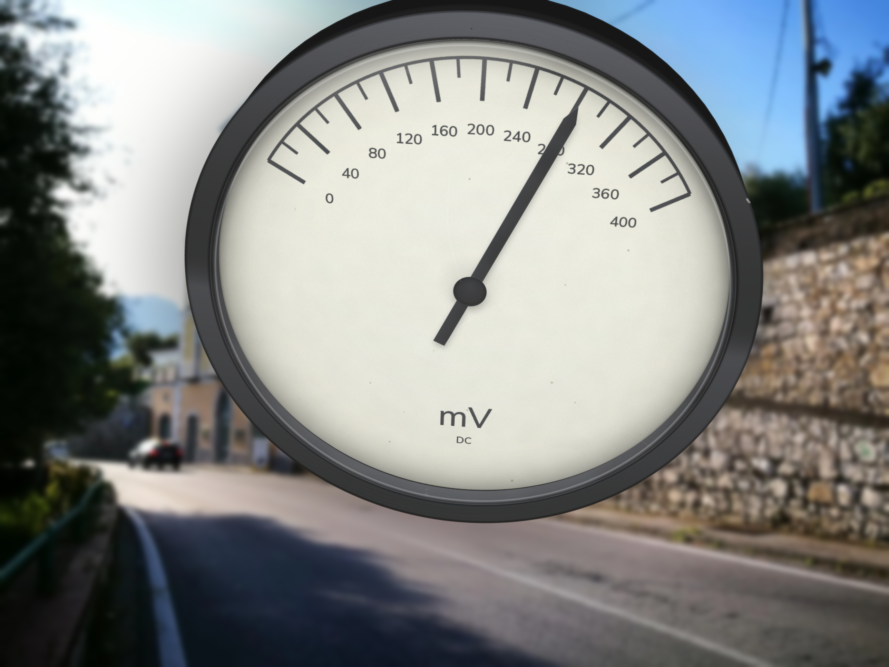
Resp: 280 mV
